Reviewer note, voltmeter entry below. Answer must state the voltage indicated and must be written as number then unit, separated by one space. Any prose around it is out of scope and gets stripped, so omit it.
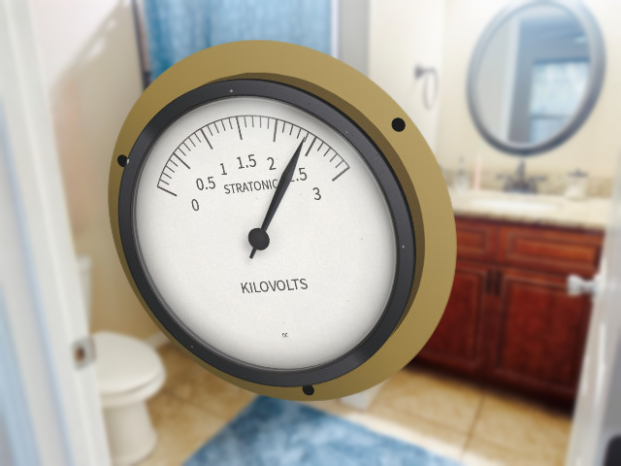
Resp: 2.4 kV
